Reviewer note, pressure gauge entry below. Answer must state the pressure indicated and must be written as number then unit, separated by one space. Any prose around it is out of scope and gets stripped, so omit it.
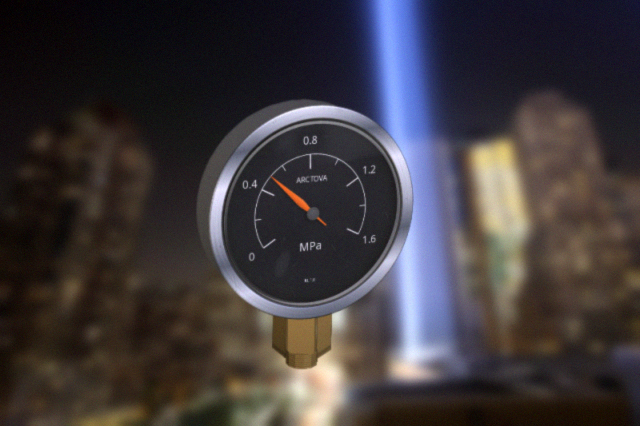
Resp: 0.5 MPa
